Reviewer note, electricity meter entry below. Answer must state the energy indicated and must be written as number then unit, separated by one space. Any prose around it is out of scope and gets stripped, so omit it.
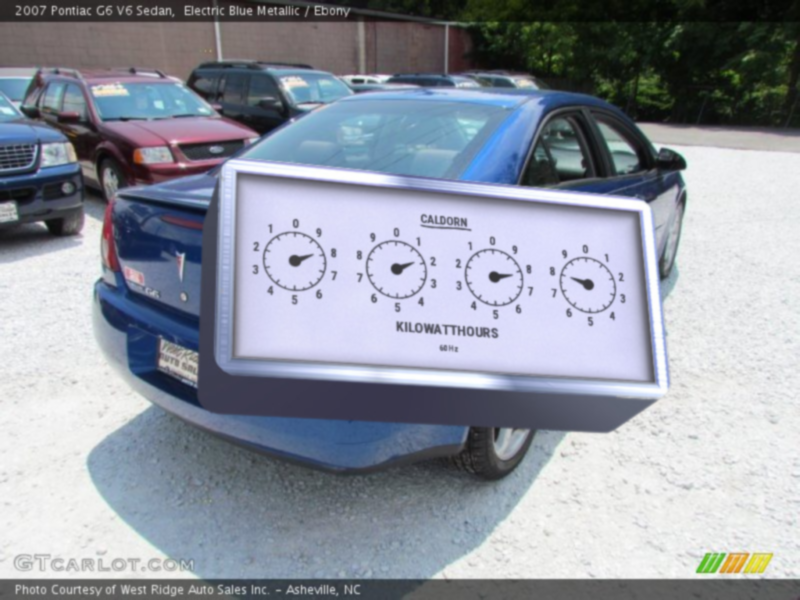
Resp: 8178 kWh
